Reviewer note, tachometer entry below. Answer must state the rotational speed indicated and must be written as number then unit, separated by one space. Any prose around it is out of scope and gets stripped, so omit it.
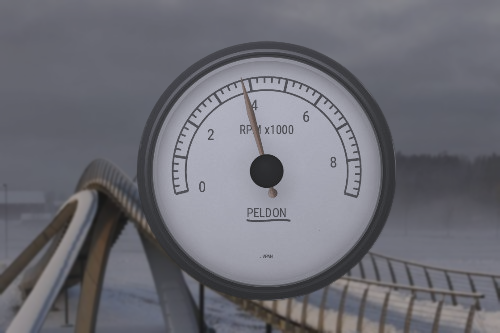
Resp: 3800 rpm
